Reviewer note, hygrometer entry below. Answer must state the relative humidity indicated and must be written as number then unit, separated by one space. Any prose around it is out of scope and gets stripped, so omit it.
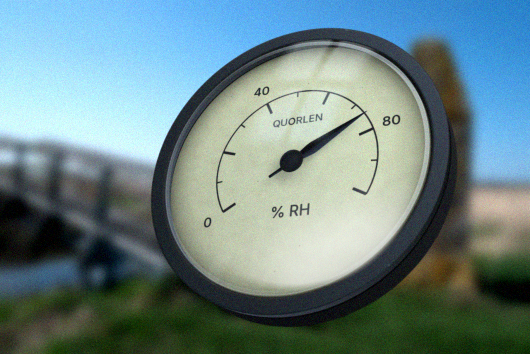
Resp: 75 %
